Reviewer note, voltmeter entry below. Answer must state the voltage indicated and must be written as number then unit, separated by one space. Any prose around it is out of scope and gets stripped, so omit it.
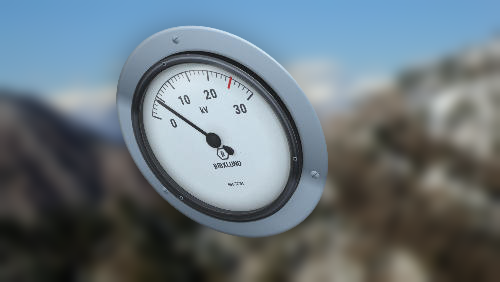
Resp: 5 kV
